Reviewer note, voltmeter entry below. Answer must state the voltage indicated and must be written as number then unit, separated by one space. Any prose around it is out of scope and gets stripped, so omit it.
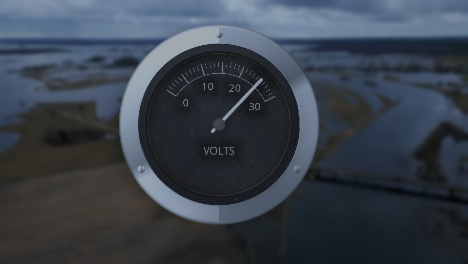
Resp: 25 V
